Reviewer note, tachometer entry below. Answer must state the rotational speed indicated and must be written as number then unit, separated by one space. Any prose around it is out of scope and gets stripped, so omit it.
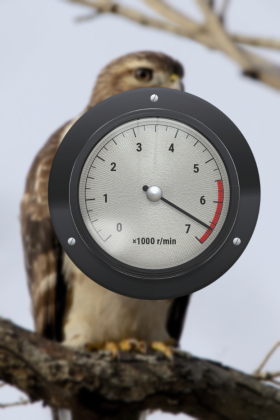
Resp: 6625 rpm
